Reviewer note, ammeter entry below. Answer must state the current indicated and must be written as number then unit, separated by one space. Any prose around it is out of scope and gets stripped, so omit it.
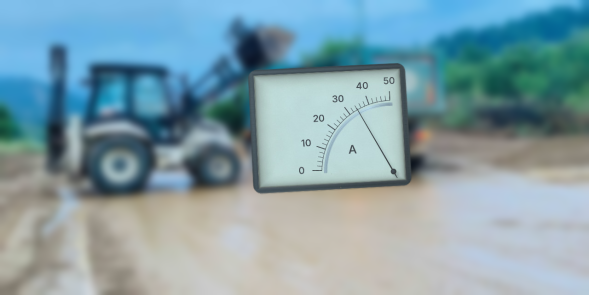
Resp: 34 A
